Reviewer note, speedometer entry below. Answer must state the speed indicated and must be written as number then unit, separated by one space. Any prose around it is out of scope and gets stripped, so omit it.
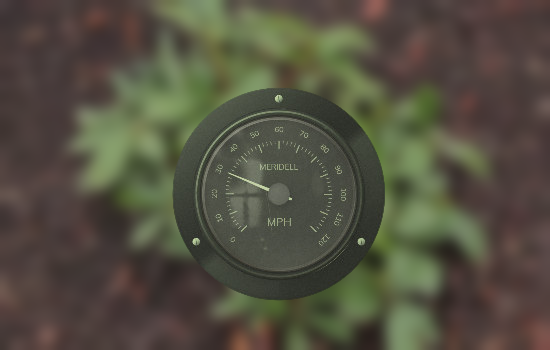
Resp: 30 mph
